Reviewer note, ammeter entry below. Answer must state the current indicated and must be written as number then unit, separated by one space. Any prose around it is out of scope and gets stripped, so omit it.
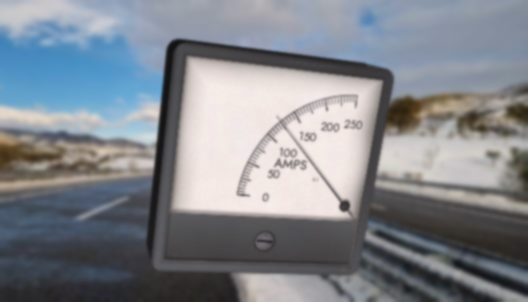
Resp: 125 A
